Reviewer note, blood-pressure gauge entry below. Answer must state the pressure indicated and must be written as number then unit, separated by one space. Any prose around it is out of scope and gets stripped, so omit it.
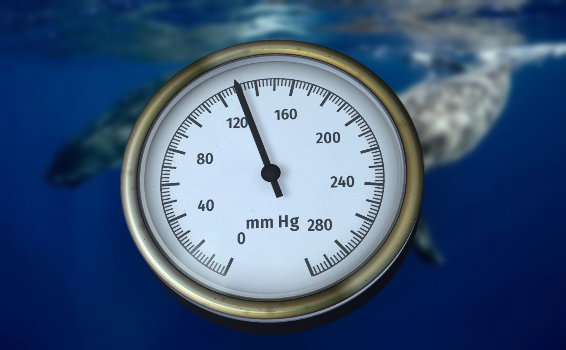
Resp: 130 mmHg
